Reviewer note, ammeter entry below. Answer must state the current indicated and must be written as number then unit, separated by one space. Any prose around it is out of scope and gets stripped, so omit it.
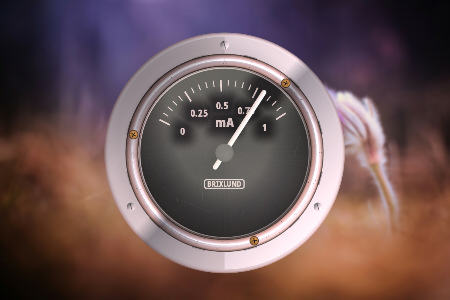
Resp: 0.8 mA
